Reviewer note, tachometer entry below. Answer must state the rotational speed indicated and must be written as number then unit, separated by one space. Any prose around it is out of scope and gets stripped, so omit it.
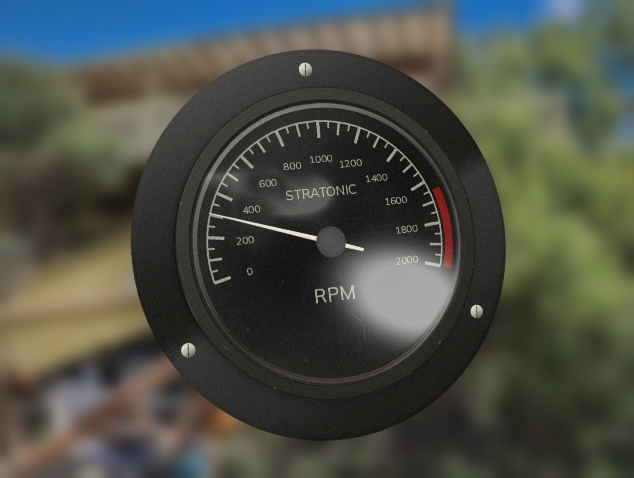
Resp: 300 rpm
